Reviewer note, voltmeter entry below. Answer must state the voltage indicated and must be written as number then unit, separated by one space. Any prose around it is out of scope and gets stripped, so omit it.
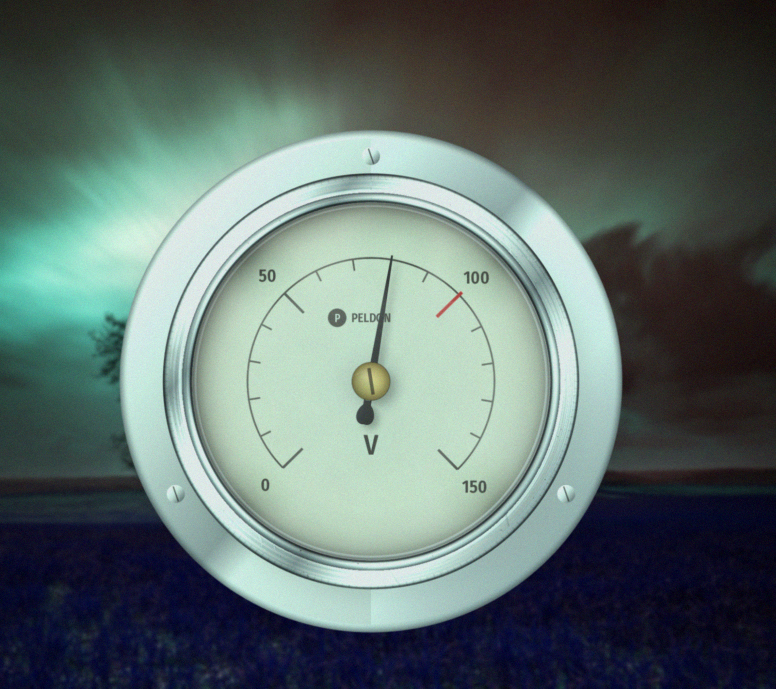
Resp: 80 V
